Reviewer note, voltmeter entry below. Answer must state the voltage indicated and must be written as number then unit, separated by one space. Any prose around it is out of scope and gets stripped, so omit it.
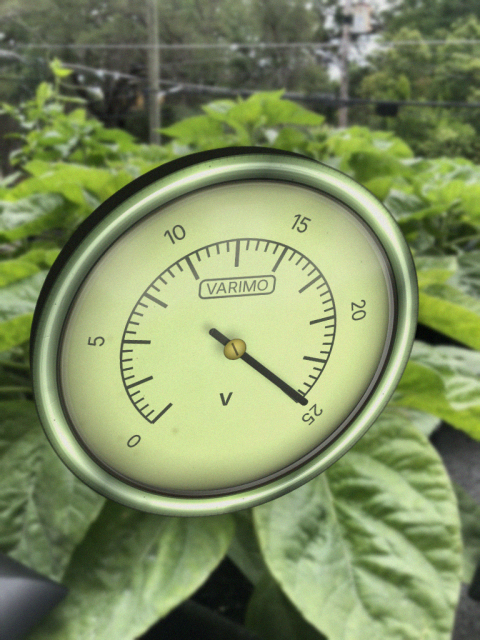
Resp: 24.75 V
